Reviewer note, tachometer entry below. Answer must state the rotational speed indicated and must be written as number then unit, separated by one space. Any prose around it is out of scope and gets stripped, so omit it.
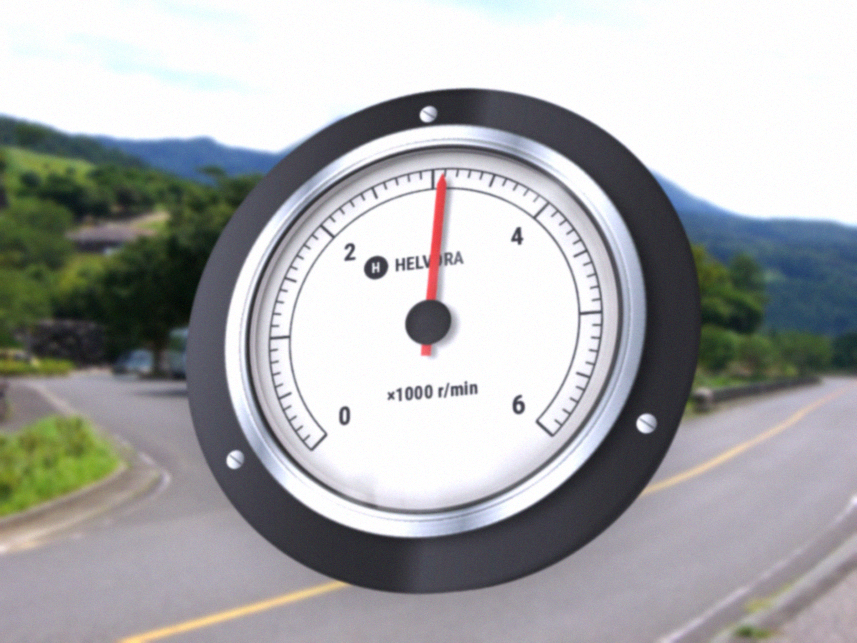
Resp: 3100 rpm
